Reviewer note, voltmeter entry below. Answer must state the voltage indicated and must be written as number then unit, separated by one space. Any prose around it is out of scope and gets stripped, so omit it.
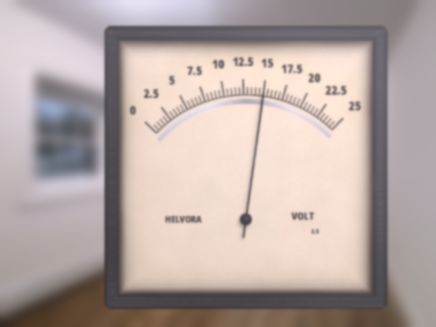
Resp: 15 V
